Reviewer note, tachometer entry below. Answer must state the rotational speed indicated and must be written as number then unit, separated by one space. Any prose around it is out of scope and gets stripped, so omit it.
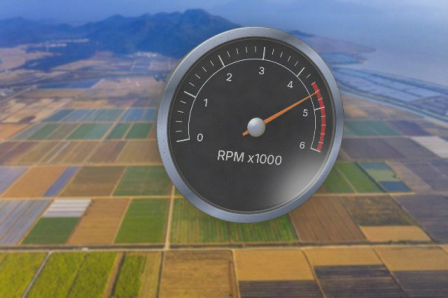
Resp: 4600 rpm
